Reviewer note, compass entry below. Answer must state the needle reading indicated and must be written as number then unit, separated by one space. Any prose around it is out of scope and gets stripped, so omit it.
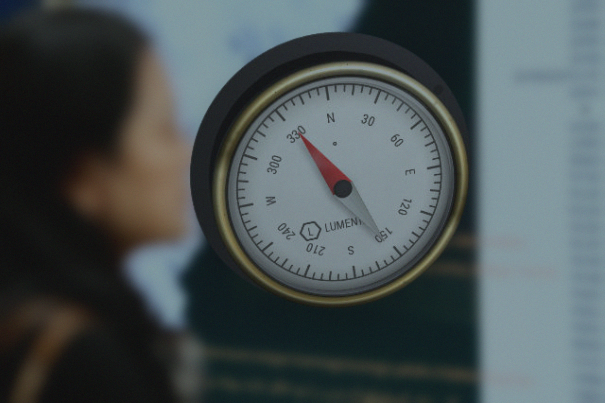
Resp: 332.5 °
